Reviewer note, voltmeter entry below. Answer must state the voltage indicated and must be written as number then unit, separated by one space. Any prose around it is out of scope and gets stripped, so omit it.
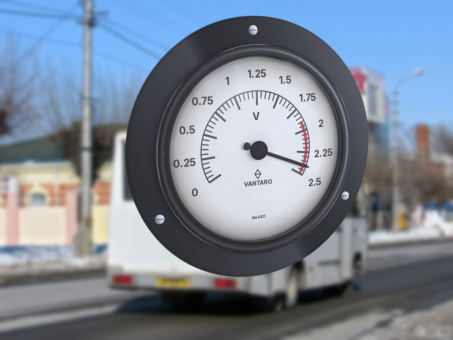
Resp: 2.4 V
